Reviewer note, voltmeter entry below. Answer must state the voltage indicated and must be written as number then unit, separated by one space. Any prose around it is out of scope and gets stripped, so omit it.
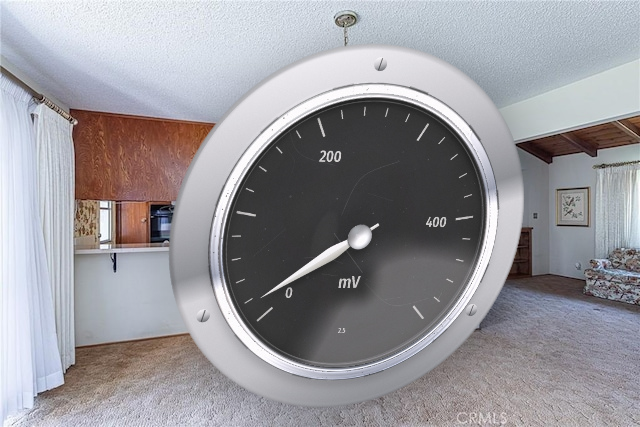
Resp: 20 mV
